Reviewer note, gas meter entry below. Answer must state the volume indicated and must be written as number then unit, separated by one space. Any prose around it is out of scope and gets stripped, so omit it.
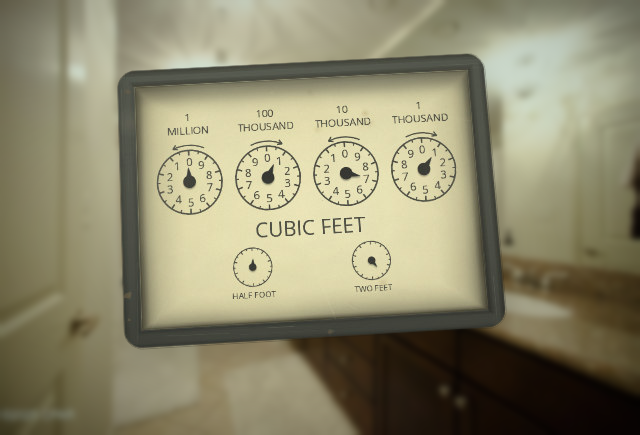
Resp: 7100 ft³
